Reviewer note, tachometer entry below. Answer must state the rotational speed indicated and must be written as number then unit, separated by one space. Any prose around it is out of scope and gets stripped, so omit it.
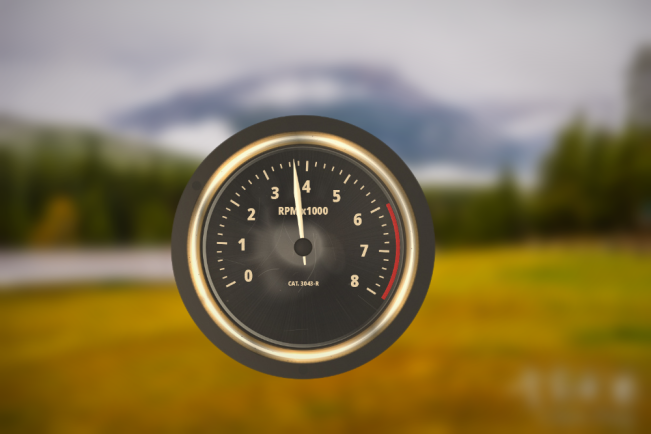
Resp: 3700 rpm
